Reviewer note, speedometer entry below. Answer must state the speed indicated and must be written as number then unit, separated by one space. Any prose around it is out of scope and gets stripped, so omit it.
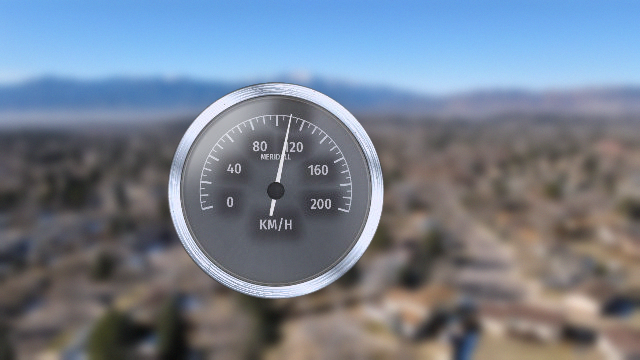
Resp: 110 km/h
